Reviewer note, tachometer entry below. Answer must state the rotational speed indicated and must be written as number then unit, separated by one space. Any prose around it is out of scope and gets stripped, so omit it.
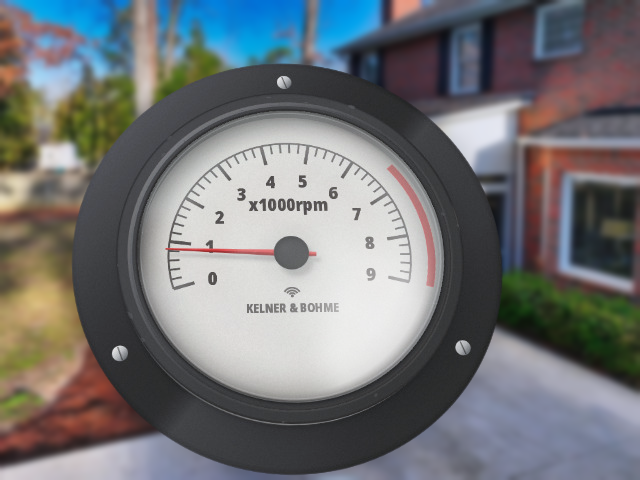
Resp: 800 rpm
